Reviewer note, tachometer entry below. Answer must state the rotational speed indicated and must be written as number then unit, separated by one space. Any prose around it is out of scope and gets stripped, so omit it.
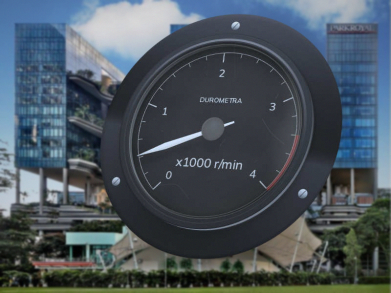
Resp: 400 rpm
